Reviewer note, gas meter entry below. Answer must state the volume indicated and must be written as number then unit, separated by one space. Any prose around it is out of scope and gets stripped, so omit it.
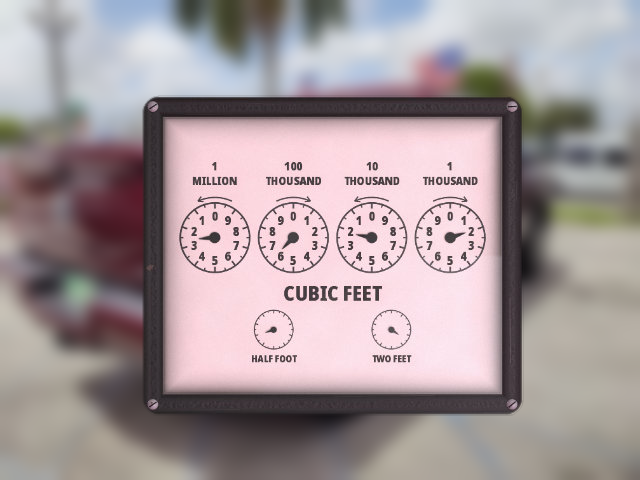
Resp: 262200 ft³
